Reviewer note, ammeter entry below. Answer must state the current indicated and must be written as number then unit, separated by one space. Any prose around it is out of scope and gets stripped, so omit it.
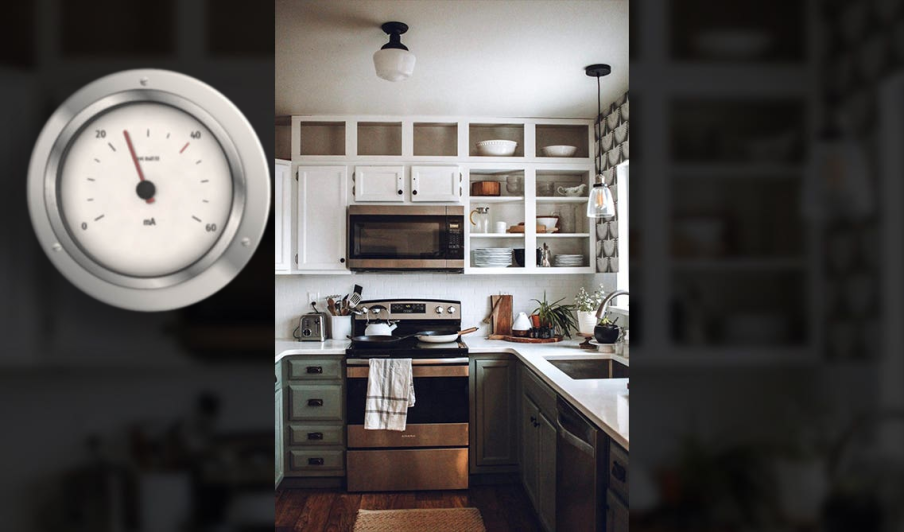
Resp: 25 mA
